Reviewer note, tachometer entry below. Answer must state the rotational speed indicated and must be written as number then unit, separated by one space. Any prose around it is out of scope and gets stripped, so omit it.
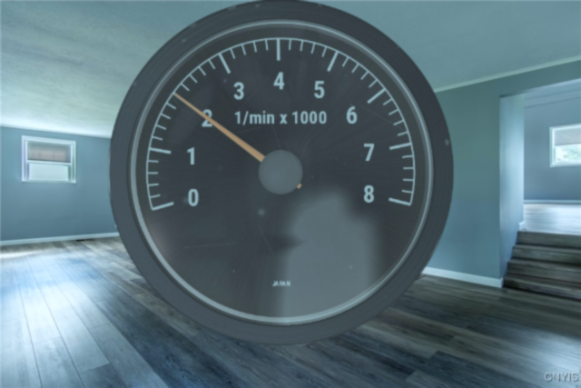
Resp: 2000 rpm
